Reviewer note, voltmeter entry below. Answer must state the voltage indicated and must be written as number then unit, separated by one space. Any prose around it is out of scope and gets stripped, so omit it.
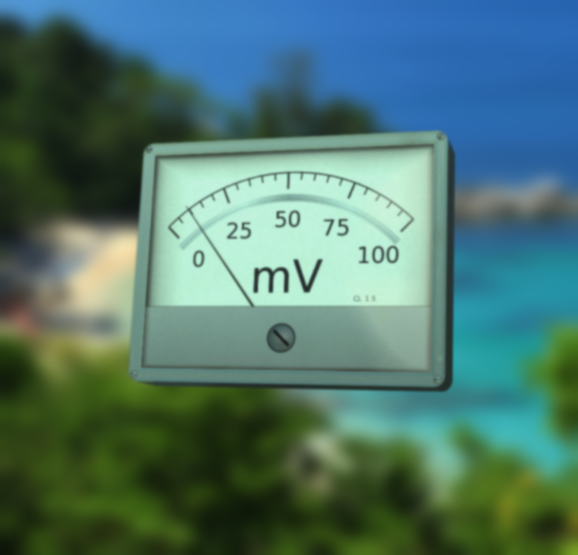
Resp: 10 mV
